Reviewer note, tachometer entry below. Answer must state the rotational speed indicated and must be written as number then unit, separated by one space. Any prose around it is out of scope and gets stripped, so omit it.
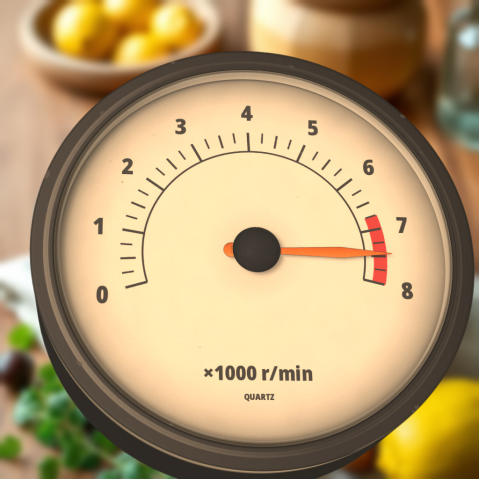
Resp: 7500 rpm
